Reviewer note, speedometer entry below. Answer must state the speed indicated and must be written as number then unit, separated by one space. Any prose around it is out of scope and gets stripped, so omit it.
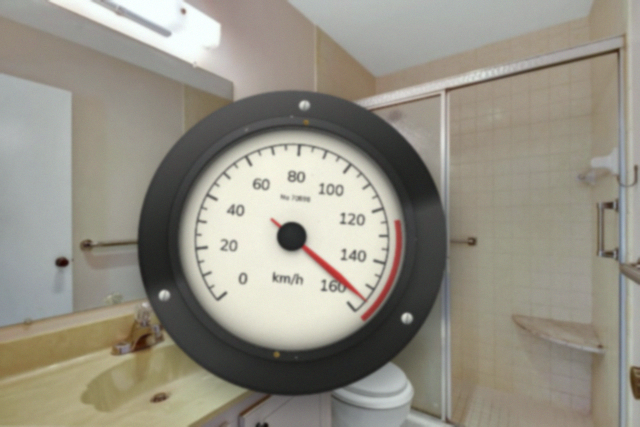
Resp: 155 km/h
